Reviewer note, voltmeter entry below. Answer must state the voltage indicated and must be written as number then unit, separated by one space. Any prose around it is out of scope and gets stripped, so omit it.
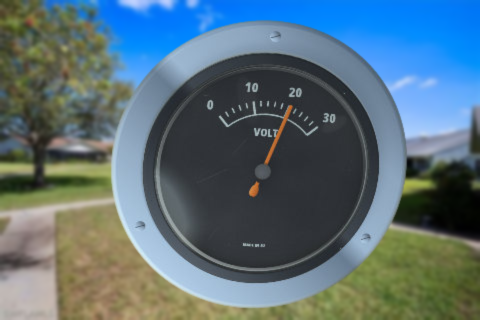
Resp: 20 V
